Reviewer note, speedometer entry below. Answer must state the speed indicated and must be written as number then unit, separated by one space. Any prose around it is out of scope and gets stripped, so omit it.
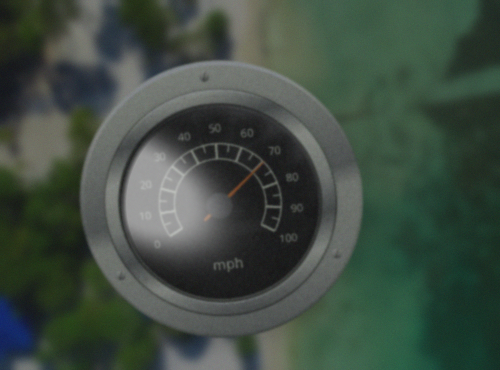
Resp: 70 mph
